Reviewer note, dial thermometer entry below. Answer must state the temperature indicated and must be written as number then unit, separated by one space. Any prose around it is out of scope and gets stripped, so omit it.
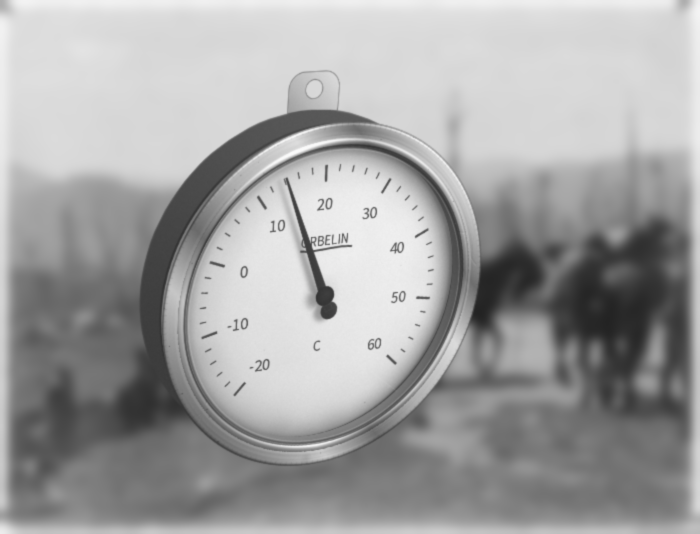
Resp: 14 °C
